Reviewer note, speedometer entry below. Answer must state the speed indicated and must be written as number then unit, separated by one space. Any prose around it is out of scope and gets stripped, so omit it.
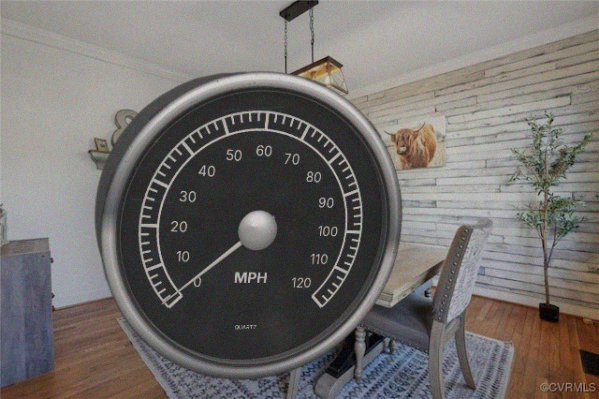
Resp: 2 mph
